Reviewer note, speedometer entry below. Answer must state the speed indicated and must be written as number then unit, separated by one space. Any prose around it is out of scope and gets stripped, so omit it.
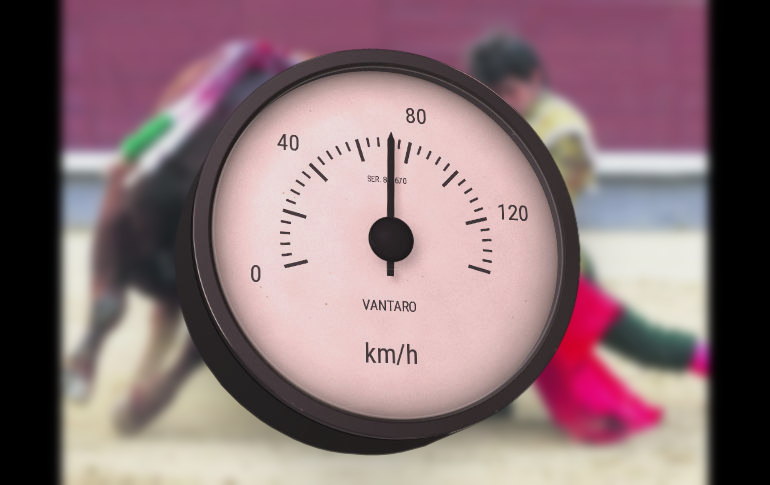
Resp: 72 km/h
